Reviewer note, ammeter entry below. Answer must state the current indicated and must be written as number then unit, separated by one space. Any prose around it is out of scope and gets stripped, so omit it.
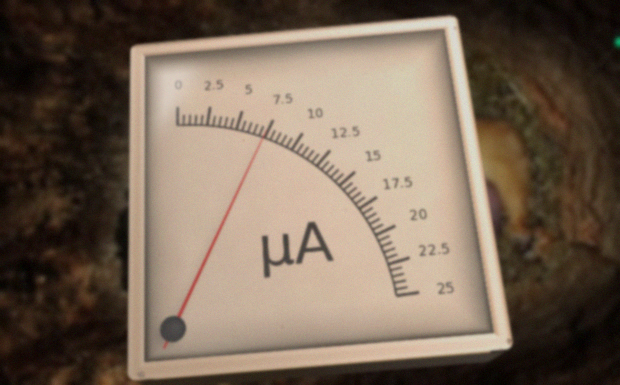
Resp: 7.5 µA
